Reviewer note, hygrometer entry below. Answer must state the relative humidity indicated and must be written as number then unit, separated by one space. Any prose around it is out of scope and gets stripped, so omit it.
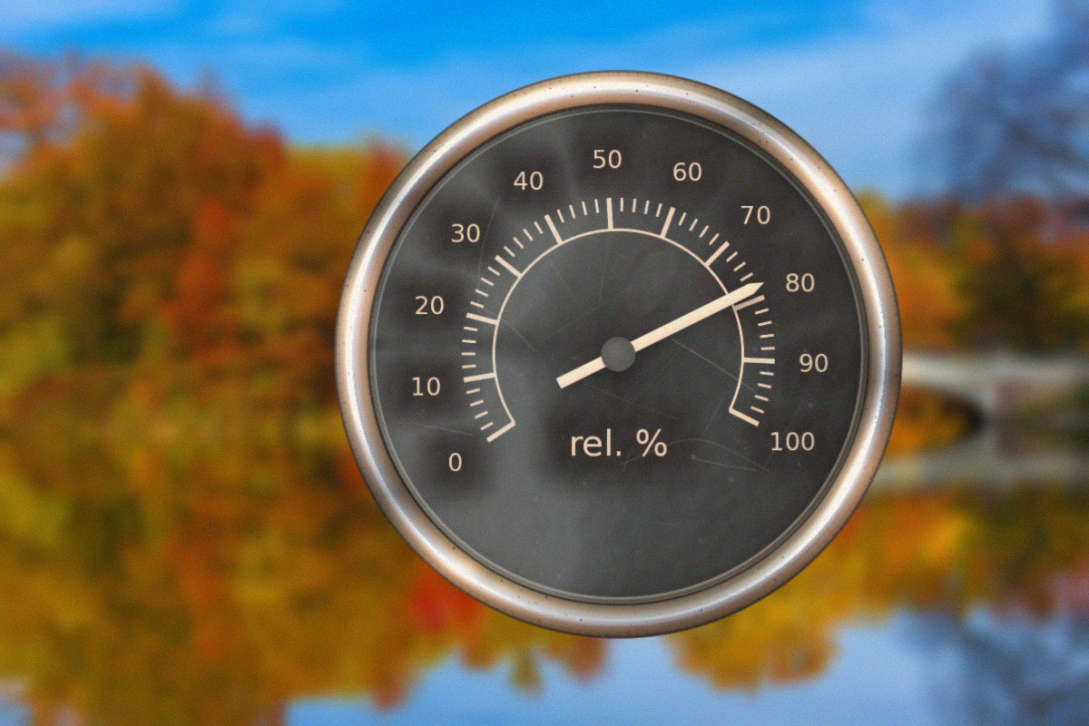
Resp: 78 %
